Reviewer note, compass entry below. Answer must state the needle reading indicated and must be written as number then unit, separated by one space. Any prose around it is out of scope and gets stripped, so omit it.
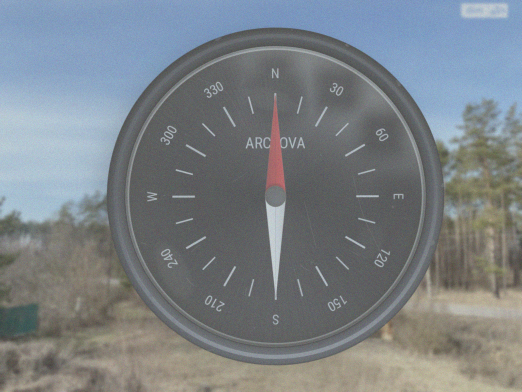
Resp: 0 °
